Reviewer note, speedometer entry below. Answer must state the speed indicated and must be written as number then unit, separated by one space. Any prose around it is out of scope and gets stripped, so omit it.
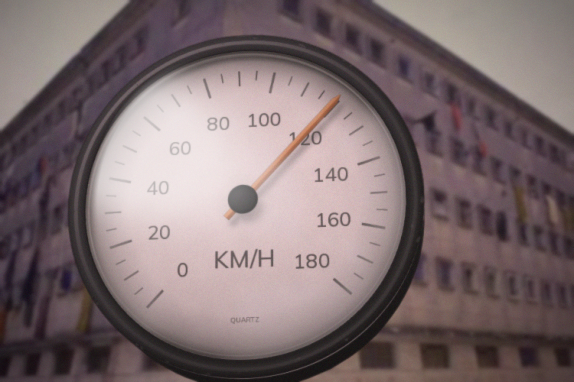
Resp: 120 km/h
